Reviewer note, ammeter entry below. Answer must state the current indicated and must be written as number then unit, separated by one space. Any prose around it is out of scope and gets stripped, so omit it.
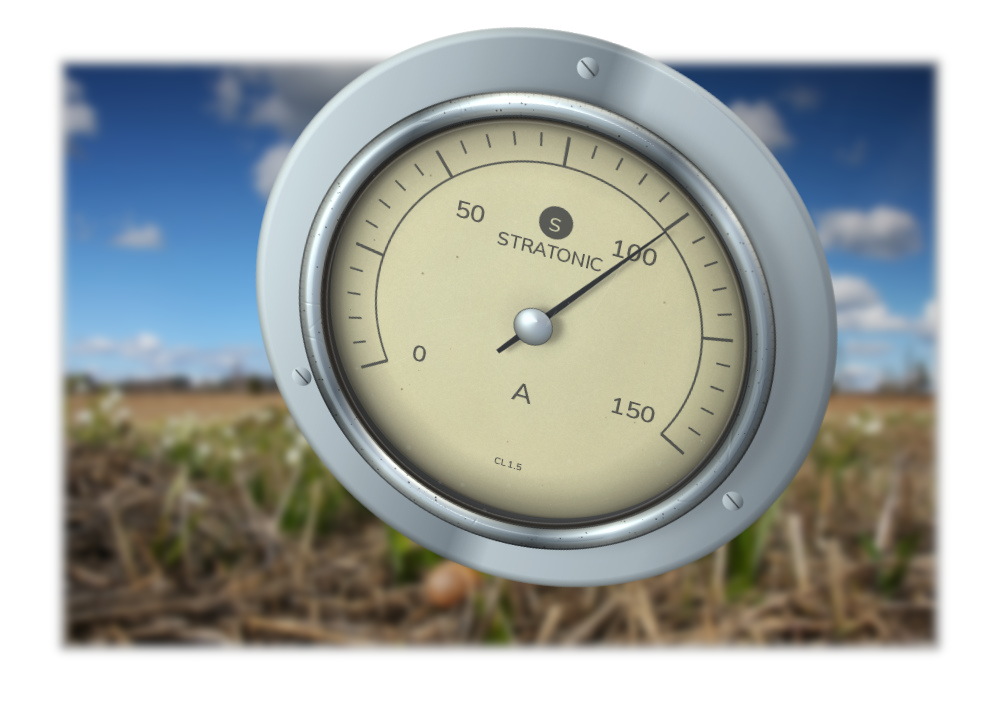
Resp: 100 A
